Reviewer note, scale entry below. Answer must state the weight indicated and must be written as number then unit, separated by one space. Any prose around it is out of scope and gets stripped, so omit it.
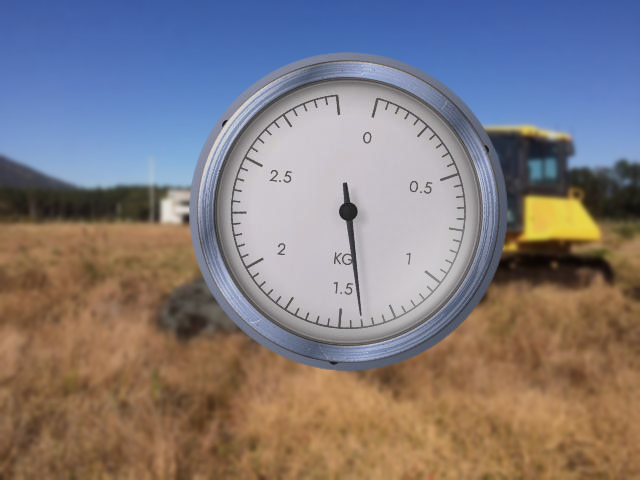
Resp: 1.4 kg
